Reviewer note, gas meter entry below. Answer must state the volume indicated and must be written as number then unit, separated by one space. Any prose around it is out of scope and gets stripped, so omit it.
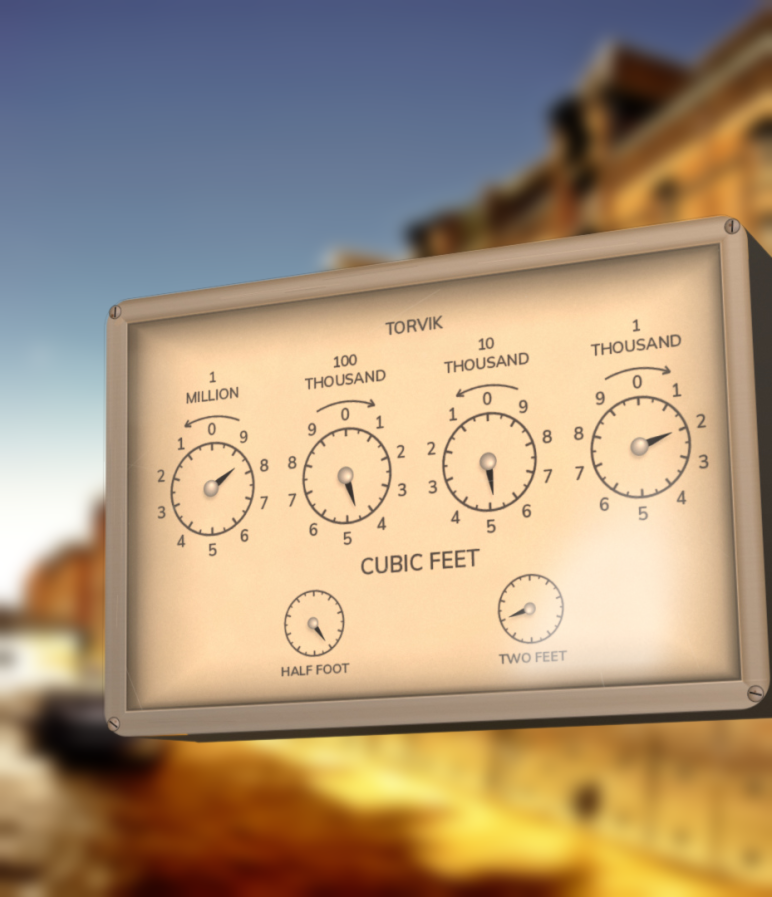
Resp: 845200 ft³
